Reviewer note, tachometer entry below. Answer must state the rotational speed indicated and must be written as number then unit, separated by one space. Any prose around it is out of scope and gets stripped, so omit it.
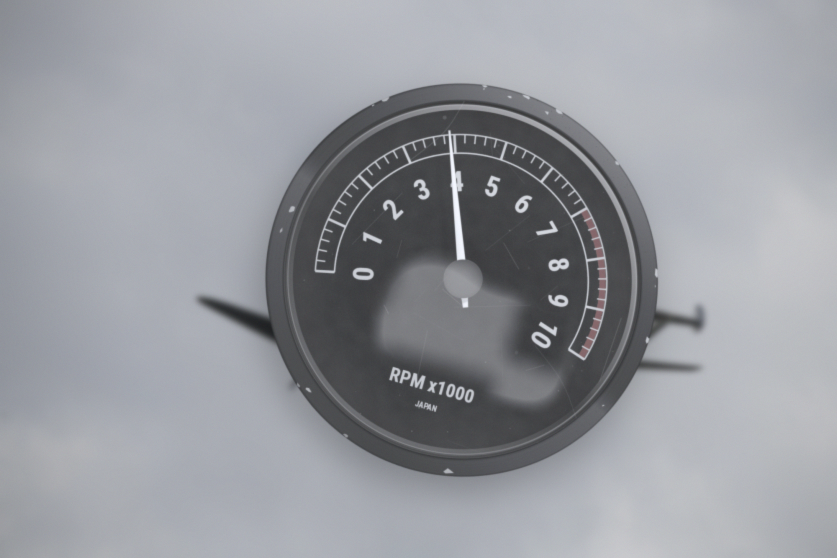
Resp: 3900 rpm
